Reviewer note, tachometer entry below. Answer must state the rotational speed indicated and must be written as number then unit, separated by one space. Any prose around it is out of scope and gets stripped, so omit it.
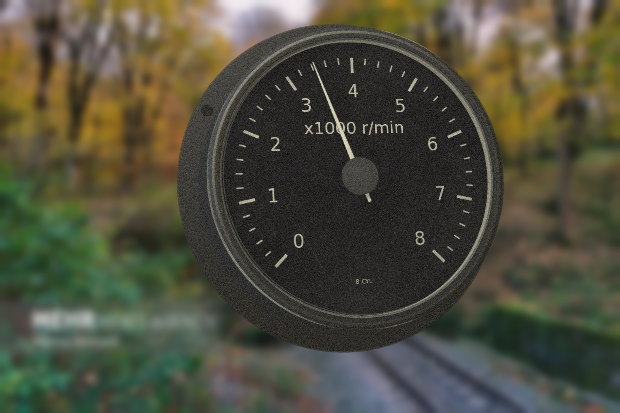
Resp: 3400 rpm
